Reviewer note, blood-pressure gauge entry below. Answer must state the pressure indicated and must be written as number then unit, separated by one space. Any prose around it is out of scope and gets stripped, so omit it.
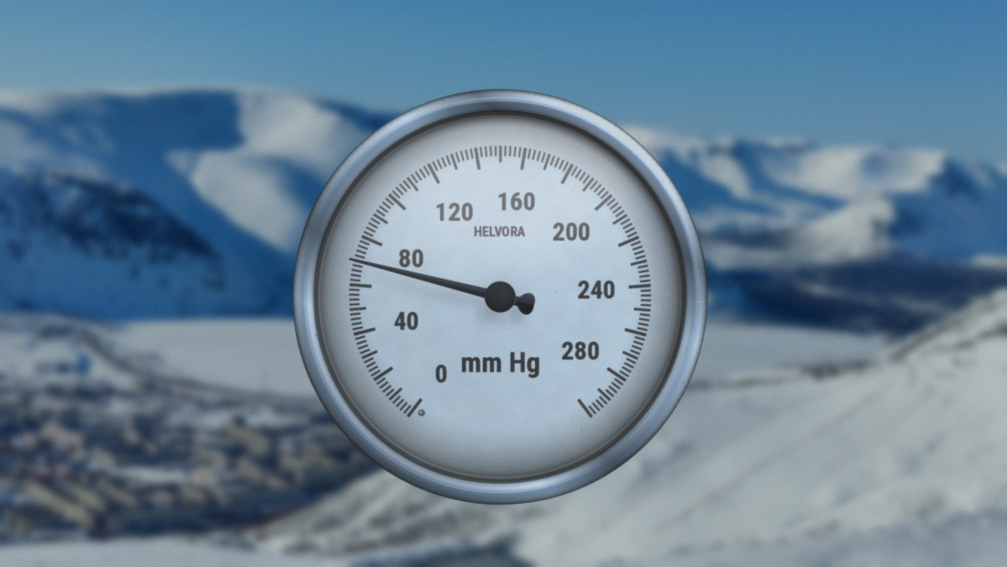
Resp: 70 mmHg
